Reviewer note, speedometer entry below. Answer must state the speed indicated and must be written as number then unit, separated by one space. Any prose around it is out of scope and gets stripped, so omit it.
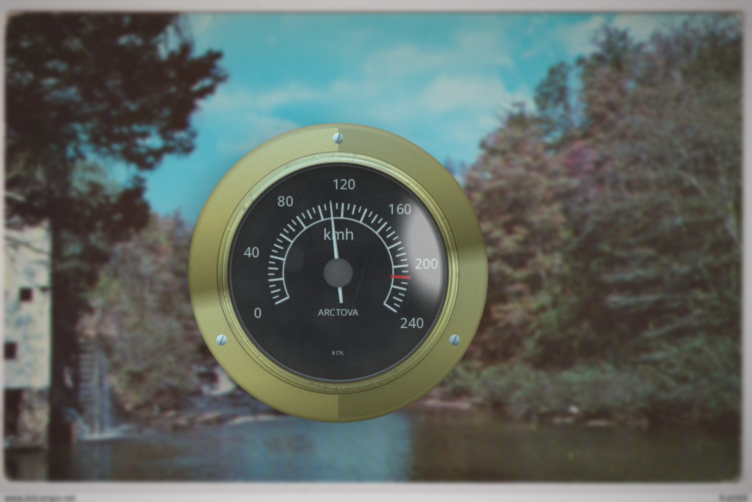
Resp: 110 km/h
